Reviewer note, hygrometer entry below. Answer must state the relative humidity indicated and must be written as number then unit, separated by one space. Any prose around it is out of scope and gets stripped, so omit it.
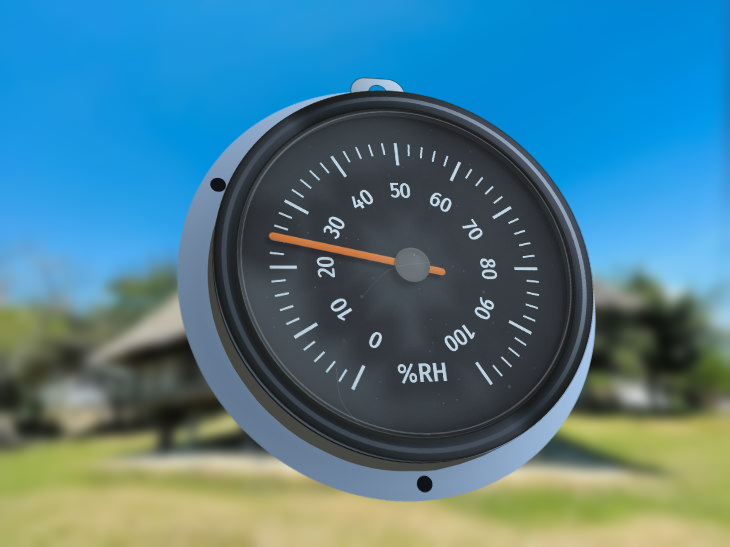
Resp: 24 %
